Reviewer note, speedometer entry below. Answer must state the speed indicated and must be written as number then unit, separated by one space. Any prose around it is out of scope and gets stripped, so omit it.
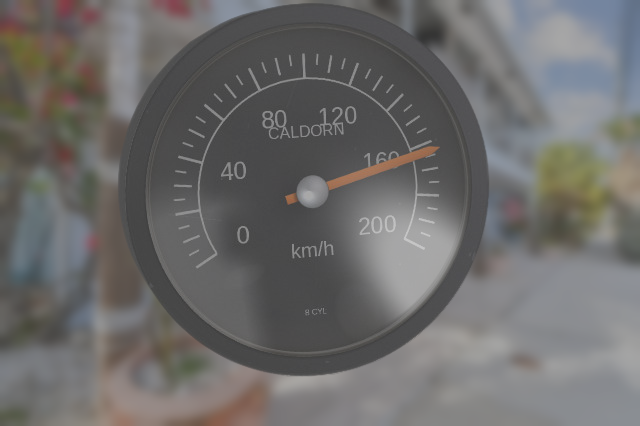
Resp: 162.5 km/h
